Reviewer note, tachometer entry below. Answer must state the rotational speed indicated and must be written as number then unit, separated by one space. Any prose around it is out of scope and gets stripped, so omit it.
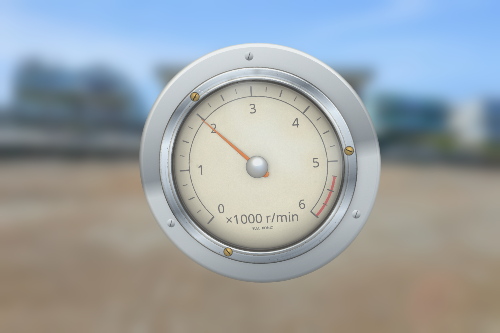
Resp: 2000 rpm
